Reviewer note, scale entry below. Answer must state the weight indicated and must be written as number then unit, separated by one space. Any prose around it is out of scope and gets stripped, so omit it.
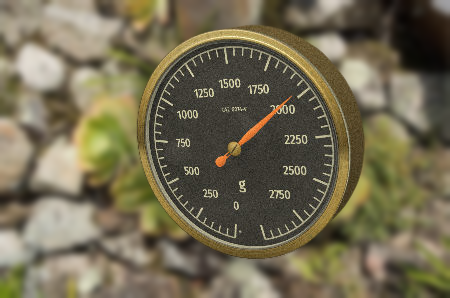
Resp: 1975 g
